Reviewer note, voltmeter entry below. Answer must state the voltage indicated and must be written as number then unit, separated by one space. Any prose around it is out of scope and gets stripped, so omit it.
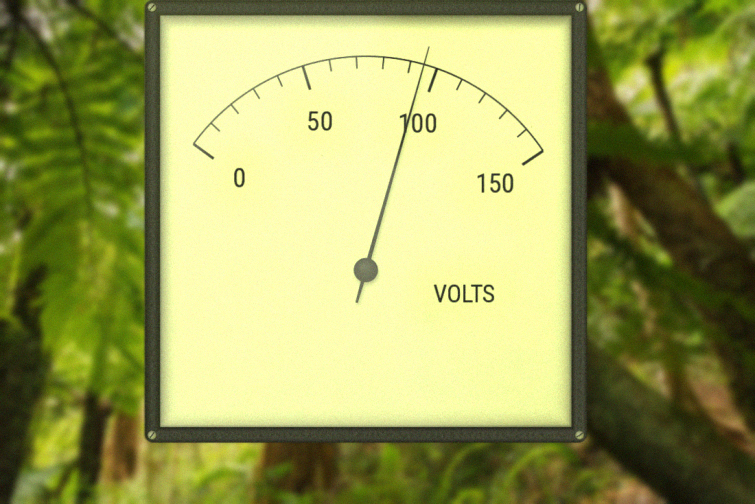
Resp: 95 V
